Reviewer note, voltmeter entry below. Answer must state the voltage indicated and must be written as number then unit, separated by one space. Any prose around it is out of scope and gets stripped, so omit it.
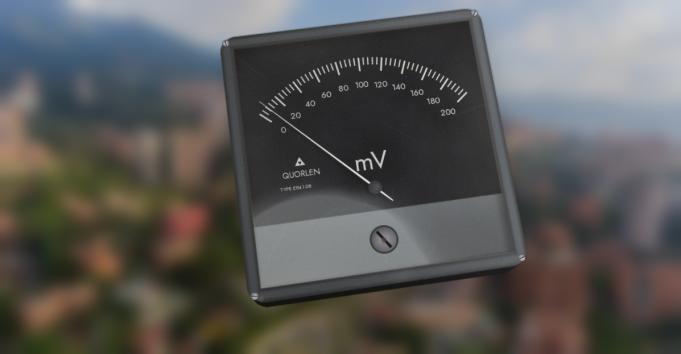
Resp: 8 mV
